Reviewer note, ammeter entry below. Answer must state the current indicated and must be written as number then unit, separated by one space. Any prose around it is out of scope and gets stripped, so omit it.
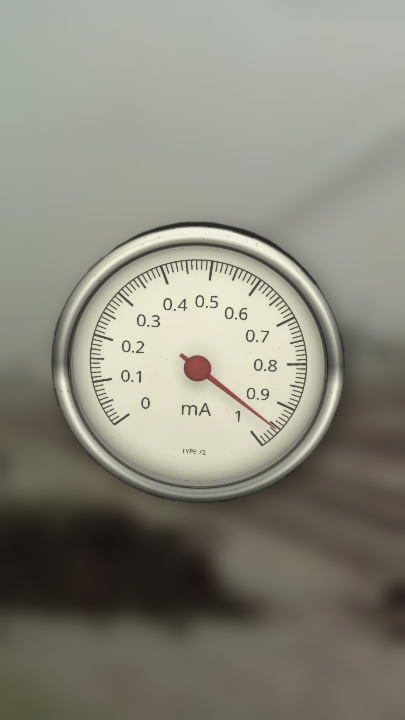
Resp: 0.95 mA
